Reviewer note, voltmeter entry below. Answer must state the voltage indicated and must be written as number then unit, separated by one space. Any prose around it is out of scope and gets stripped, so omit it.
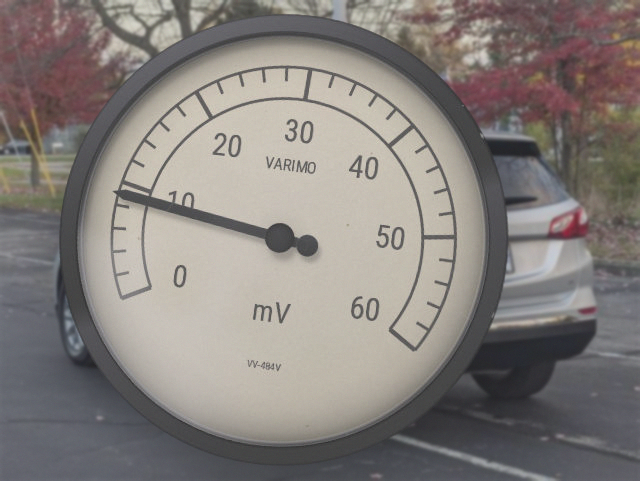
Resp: 9 mV
